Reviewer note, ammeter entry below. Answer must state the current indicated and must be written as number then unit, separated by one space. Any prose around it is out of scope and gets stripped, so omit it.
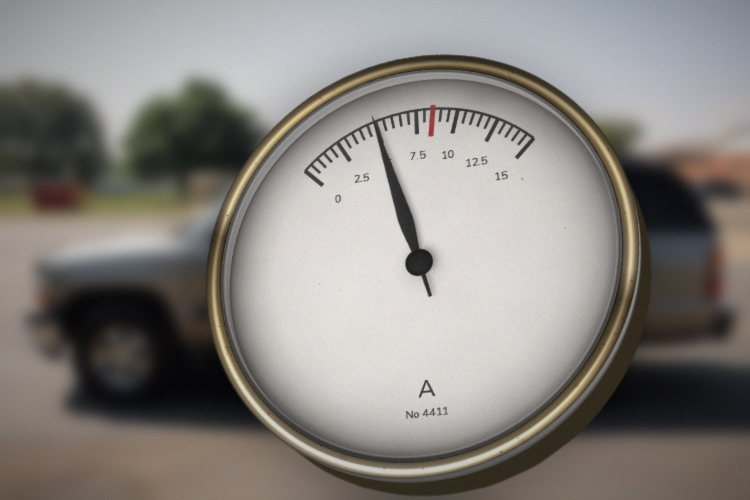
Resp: 5 A
